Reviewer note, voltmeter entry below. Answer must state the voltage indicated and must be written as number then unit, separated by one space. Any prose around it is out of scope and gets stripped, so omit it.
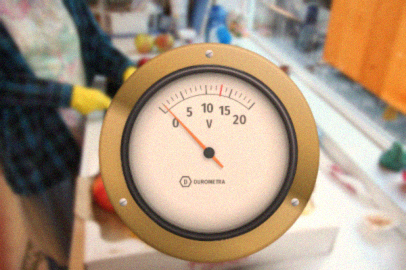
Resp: 1 V
